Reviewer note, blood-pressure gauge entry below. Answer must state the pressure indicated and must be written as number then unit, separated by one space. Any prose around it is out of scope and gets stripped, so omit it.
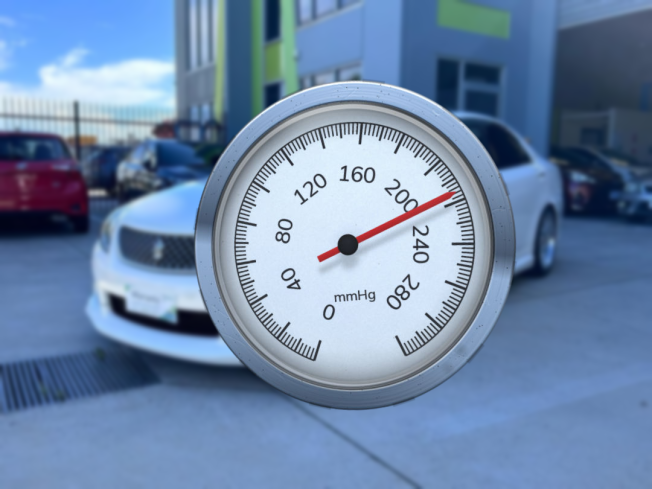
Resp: 216 mmHg
